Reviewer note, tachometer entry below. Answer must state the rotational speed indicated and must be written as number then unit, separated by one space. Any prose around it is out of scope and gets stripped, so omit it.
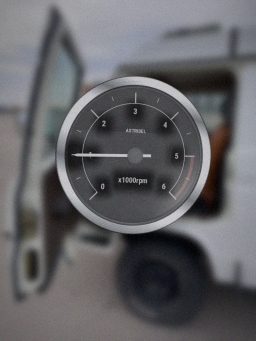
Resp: 1000 rpm
